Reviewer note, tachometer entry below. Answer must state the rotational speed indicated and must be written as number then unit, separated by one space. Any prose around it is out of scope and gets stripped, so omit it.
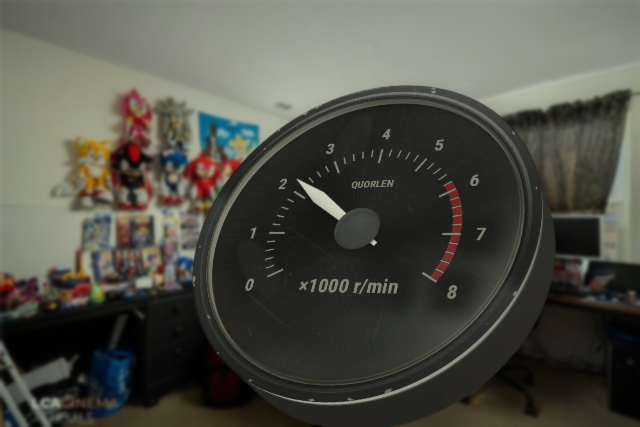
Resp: 2200 rpm
